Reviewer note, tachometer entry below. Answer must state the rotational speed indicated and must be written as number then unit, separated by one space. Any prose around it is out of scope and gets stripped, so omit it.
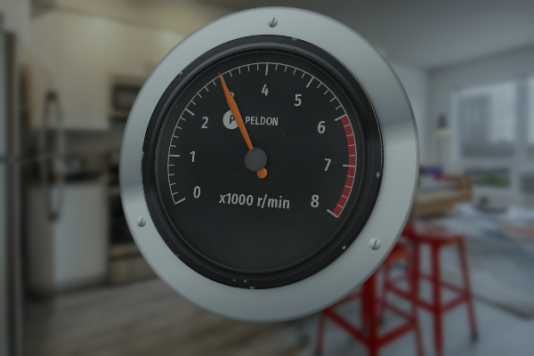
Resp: 3000 rpm
